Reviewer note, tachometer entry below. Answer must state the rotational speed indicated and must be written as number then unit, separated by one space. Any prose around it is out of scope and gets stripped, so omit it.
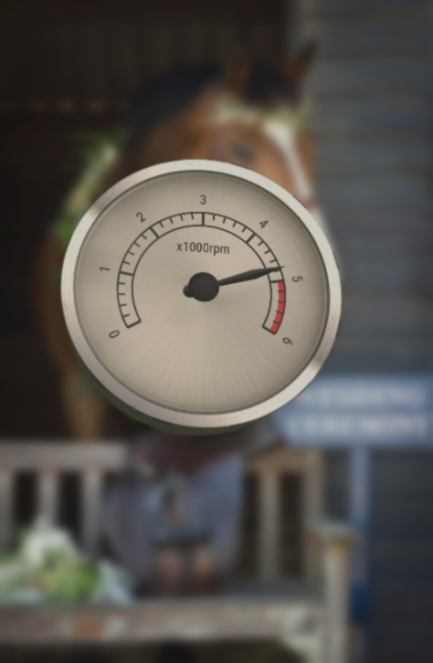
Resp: 4800 rpm
